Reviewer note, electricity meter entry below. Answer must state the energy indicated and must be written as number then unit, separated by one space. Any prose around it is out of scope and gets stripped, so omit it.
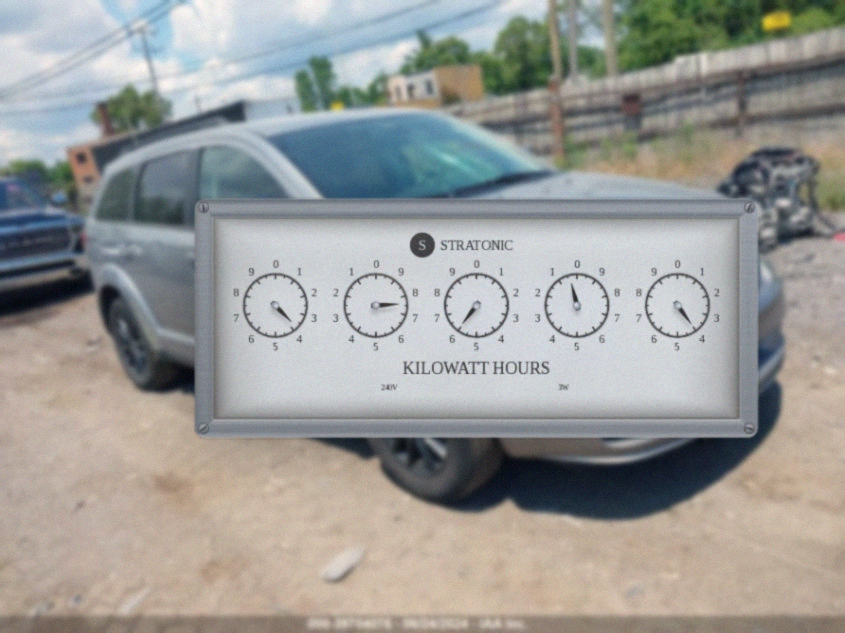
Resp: 37604 kWh
